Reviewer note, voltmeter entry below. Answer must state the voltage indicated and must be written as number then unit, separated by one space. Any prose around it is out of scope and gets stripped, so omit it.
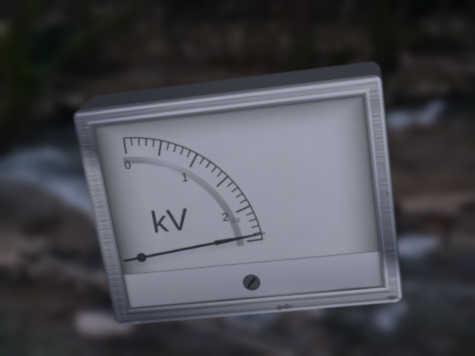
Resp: 2.4 kV
